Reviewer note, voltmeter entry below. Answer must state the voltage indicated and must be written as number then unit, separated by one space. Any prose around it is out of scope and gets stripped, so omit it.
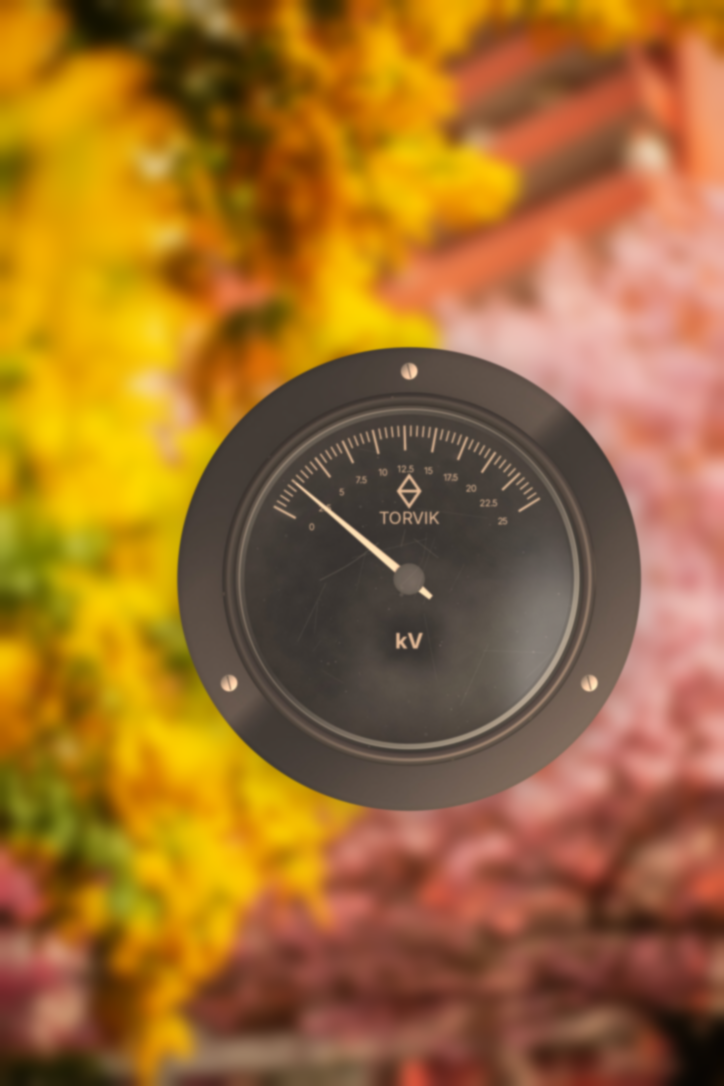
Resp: 2.5 kV
